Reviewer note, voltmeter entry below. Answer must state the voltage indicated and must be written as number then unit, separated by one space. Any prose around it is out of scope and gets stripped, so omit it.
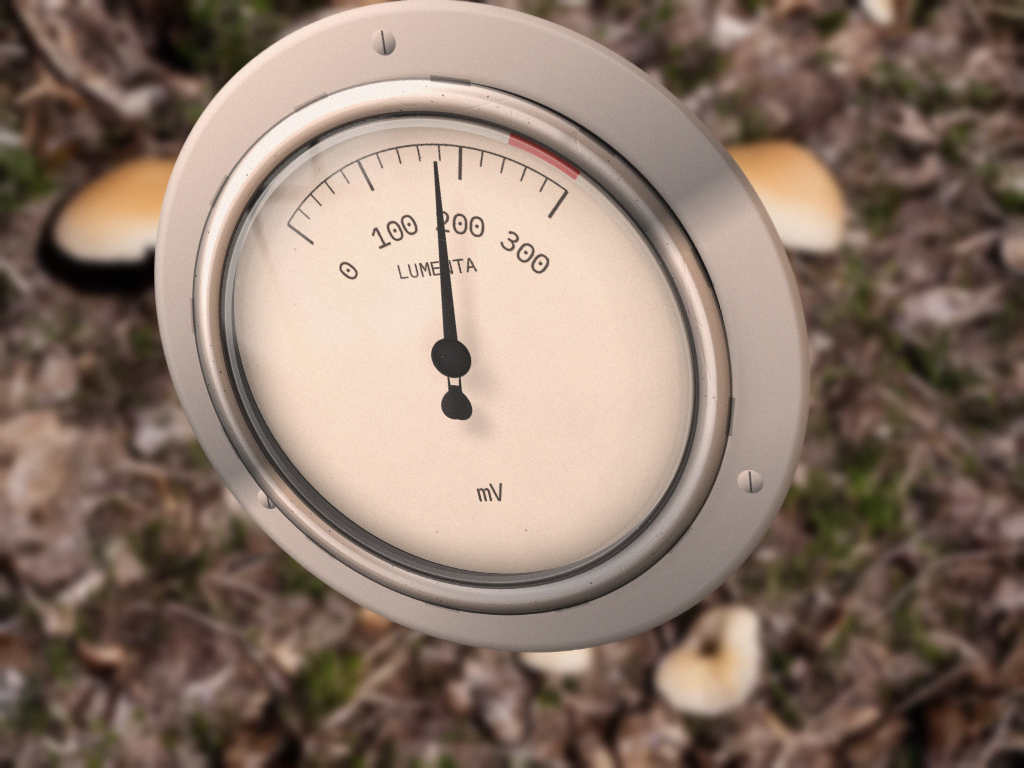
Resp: 180 mV
